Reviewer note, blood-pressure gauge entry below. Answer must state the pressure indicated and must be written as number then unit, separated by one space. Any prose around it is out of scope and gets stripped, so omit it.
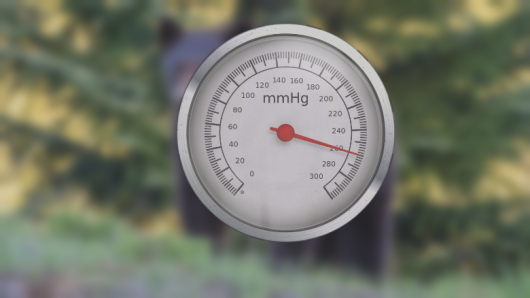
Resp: 260 mmHg
